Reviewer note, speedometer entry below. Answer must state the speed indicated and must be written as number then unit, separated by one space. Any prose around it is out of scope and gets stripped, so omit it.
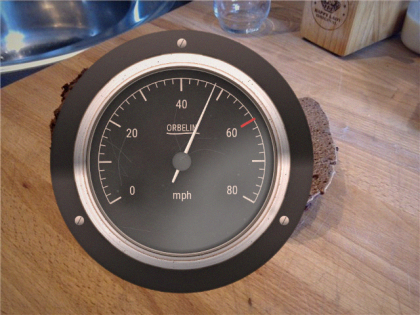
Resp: 48 mph
